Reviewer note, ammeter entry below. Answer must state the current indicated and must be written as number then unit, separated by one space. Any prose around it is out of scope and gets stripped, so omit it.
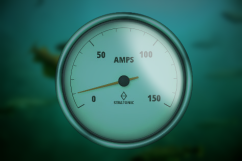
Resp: 10 A
